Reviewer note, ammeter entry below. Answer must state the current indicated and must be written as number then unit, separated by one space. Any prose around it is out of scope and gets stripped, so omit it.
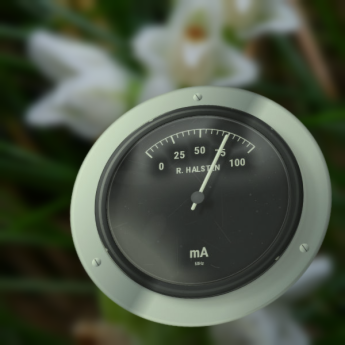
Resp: 75 mA
